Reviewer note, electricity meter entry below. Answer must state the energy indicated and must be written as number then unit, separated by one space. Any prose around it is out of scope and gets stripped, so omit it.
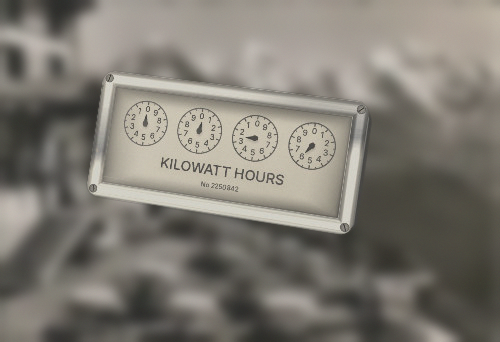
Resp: 26 kWh
